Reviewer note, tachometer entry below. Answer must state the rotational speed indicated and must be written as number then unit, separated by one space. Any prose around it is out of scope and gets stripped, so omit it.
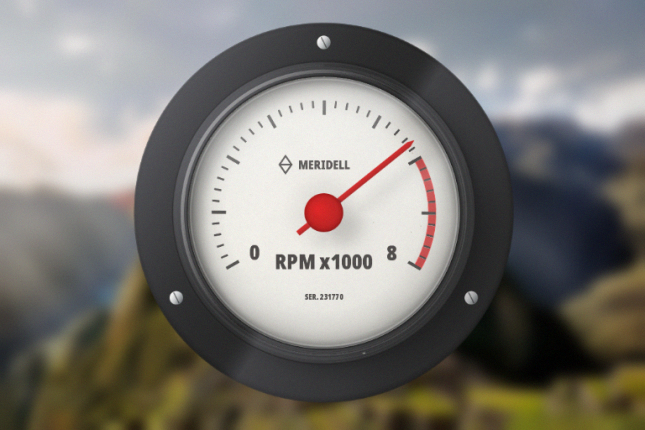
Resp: 5700 rpm
